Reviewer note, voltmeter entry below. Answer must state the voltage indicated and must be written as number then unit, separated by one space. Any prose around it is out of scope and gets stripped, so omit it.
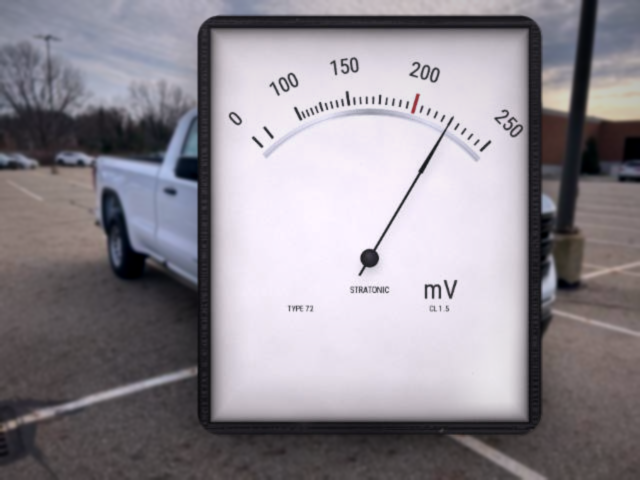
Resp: 225 mV
